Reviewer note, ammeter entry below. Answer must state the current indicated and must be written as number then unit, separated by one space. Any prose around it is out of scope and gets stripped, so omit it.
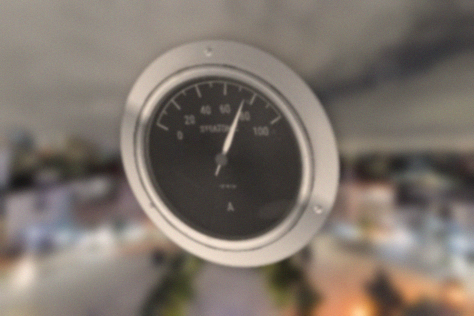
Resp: 75 A
